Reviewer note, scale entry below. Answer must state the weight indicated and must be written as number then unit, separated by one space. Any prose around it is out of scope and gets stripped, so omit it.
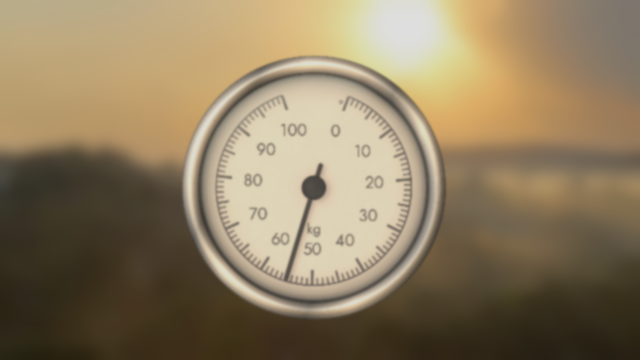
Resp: 55 kg
